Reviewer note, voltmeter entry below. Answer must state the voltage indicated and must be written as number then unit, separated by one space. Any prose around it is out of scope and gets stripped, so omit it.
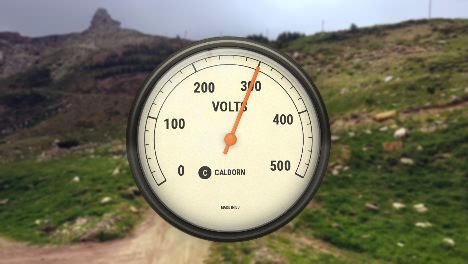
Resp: 300 V
